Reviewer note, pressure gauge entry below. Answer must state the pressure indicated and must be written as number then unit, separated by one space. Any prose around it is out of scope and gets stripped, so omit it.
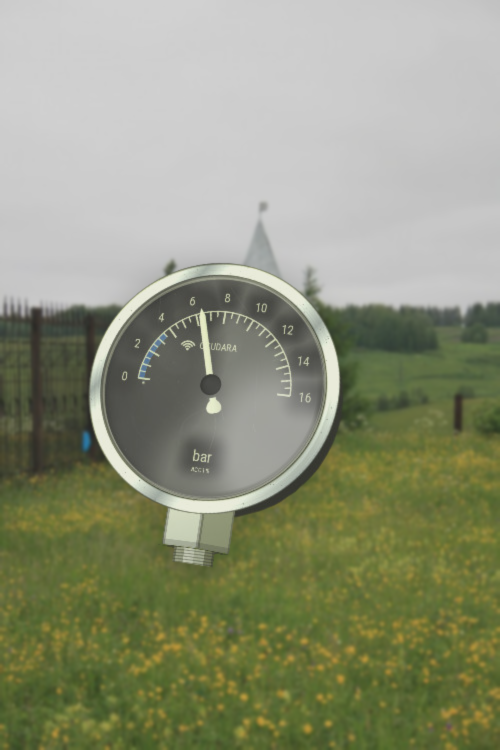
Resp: 6.5 bar
